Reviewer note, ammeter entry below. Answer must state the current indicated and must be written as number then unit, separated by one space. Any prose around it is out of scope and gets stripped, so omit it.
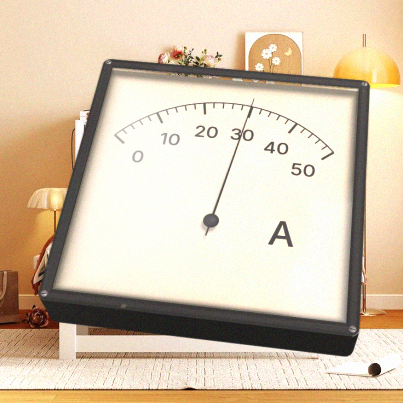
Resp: 30 A
